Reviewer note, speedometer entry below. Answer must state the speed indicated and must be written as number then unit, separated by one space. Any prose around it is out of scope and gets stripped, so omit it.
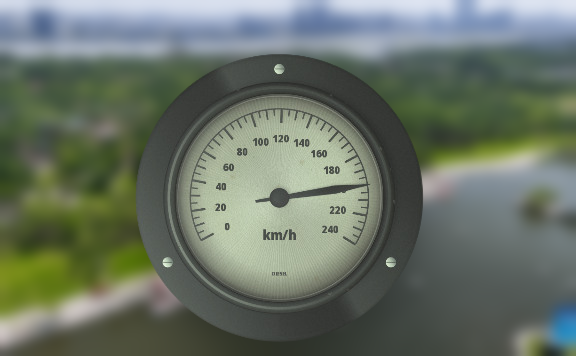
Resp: 200 km/h
